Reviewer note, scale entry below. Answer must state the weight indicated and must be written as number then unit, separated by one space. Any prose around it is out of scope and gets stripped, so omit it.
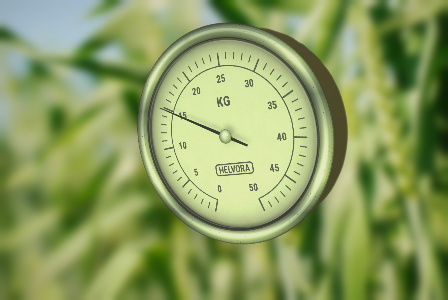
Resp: 15 kg
